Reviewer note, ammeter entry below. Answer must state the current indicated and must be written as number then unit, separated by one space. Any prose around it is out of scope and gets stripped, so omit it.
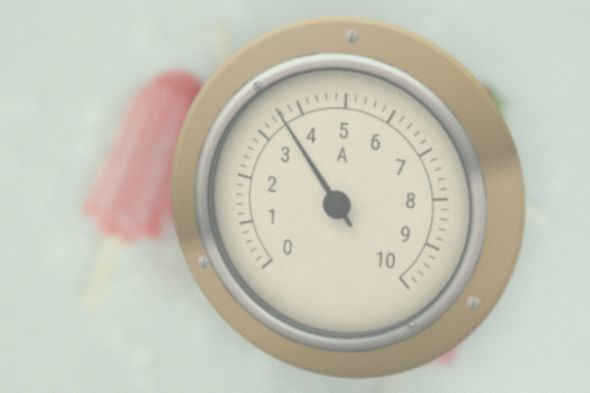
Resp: 3.6 A
